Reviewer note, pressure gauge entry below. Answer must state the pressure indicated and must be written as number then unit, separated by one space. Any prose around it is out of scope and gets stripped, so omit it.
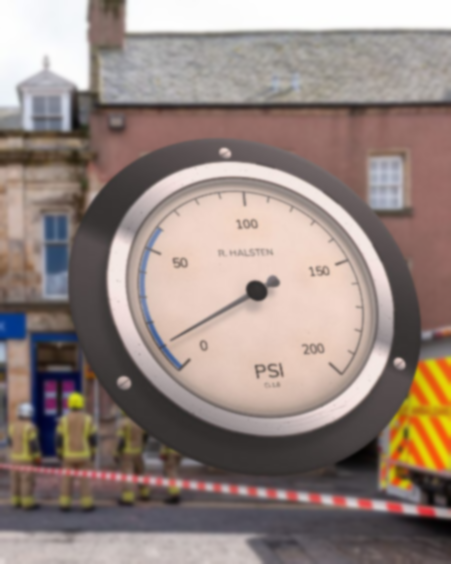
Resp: 10 psi
